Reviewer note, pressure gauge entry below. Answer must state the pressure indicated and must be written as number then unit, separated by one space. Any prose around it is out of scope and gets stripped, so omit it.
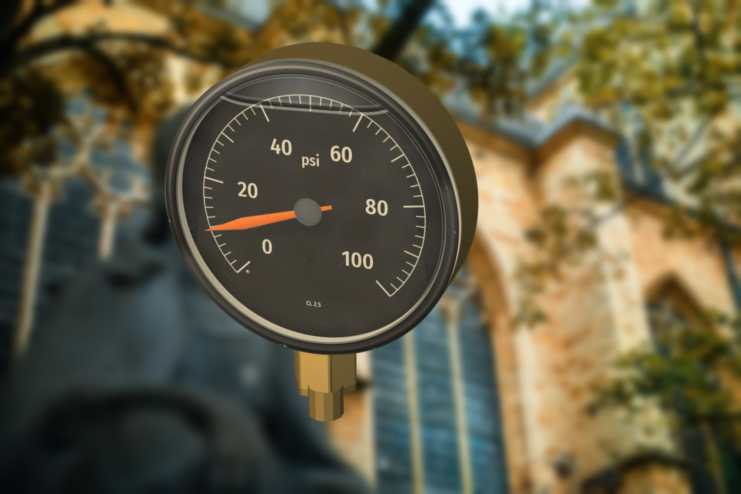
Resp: 10 psi
